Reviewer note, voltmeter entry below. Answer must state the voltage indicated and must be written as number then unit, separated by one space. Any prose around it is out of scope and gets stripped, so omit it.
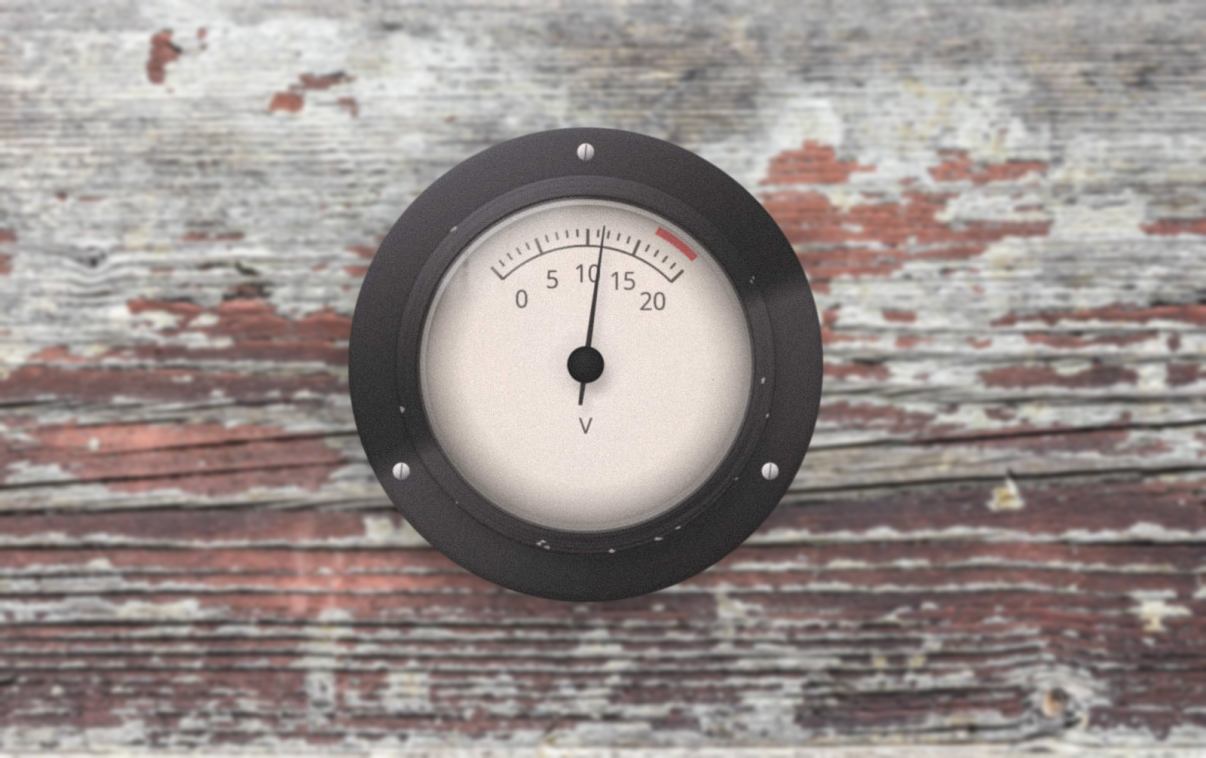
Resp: 11.5 V
